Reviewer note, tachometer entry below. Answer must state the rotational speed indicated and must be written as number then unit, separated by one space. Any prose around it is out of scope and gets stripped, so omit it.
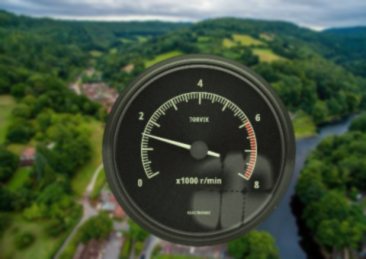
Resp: 1500 rpm
